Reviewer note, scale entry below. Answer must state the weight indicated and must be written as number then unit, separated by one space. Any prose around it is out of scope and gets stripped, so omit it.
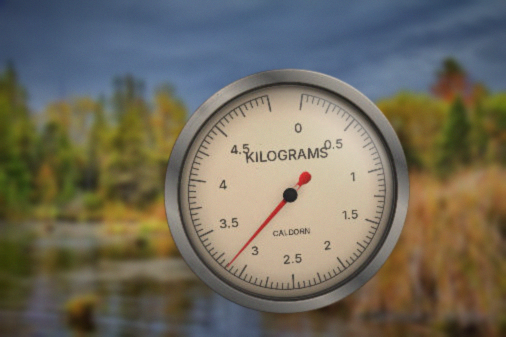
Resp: 3.15 kg
